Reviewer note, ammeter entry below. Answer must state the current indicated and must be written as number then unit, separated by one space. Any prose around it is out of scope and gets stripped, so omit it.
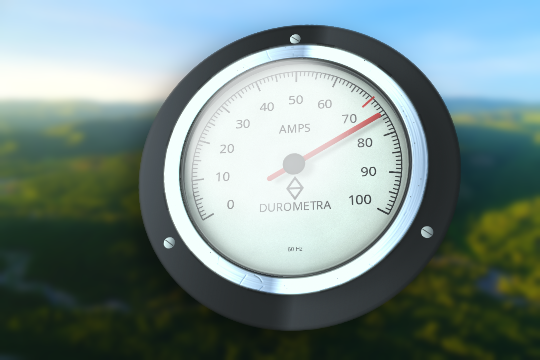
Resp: 75 A
